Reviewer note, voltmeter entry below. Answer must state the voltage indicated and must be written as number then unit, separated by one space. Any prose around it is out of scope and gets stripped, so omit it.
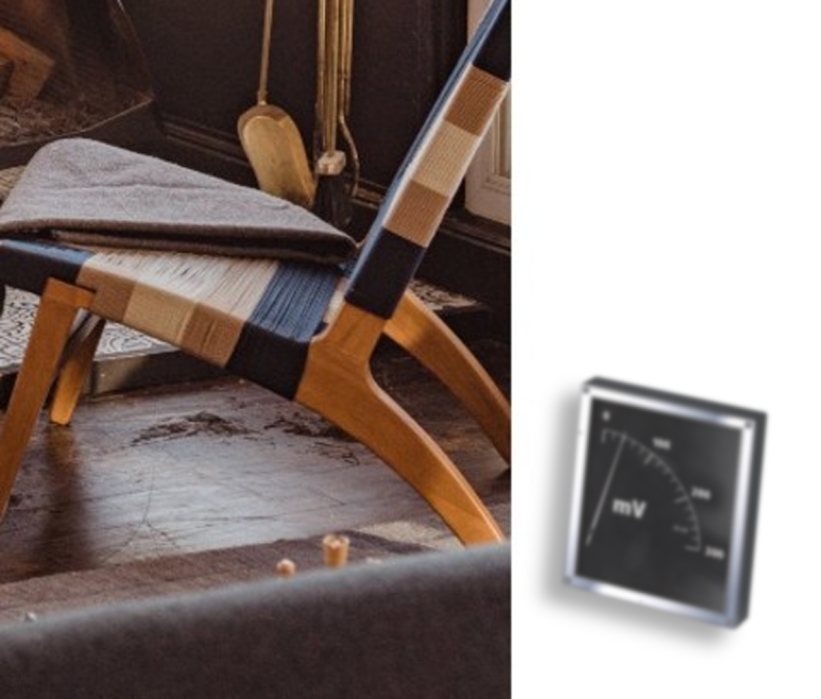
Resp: 40 mV
